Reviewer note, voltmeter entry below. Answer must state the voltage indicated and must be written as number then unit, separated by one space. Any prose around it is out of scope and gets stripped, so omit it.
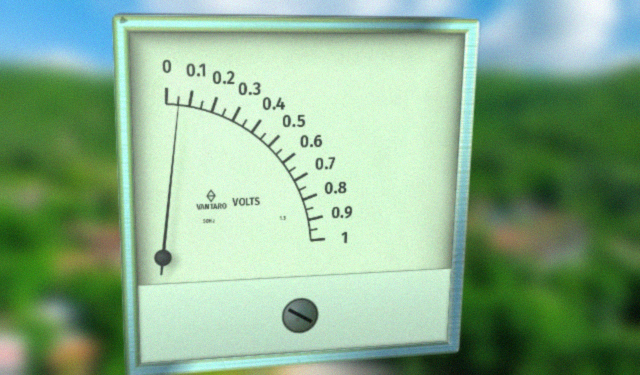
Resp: 0.05 V
